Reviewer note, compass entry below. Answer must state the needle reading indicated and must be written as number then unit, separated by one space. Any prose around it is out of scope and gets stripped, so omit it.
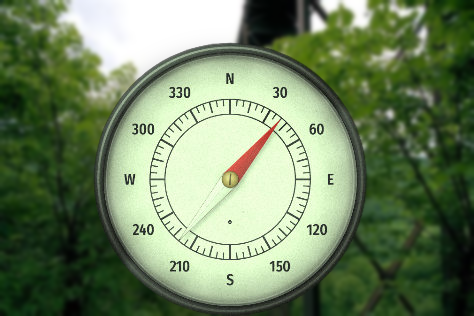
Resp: 40 °
